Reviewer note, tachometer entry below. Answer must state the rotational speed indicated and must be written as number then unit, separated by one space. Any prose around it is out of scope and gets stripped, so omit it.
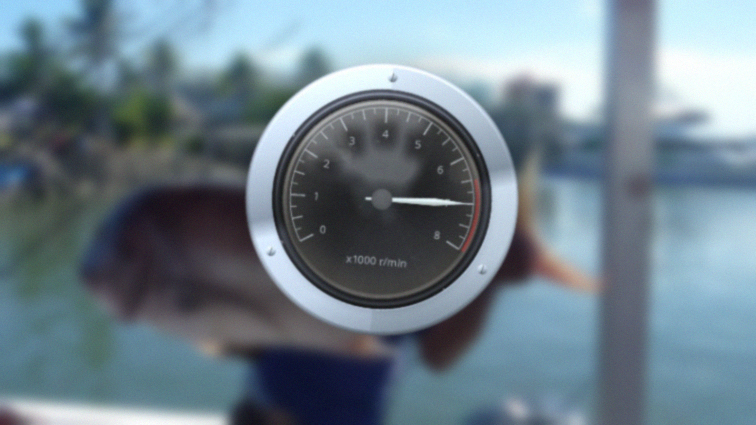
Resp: 7000 rpm
